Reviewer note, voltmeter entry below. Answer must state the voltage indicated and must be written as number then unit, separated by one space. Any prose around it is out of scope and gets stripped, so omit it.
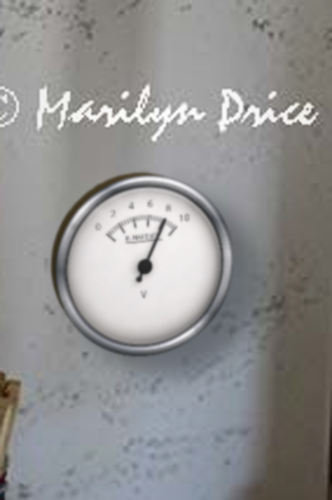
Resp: 8 V
